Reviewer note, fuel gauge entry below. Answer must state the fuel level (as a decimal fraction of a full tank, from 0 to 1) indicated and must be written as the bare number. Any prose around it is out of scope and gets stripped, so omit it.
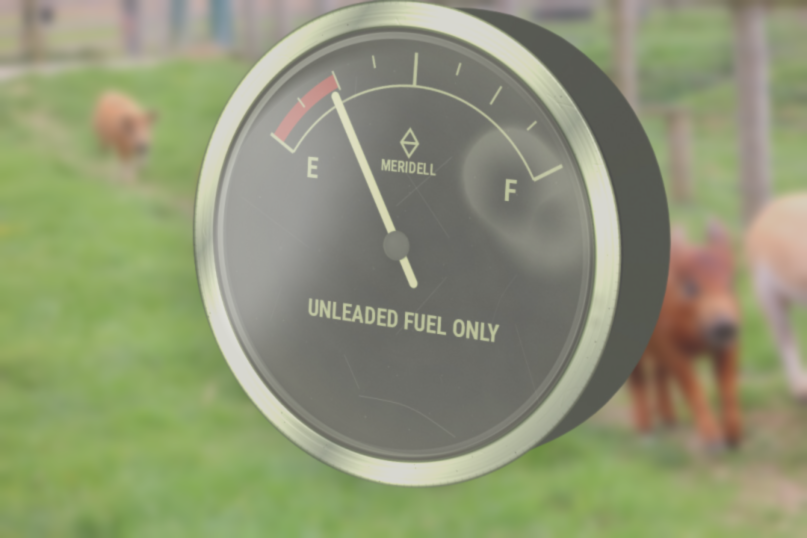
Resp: 0.25
